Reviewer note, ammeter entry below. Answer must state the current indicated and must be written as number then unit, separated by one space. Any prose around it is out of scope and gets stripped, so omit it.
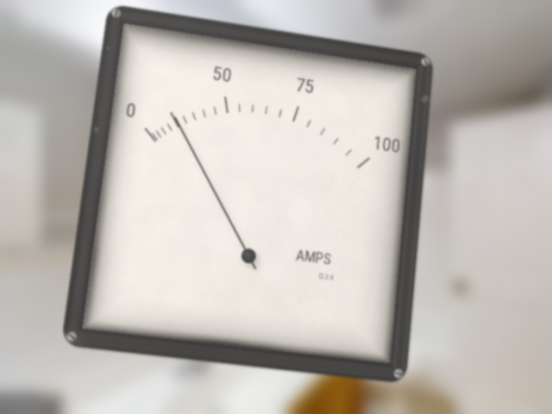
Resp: 25 A
